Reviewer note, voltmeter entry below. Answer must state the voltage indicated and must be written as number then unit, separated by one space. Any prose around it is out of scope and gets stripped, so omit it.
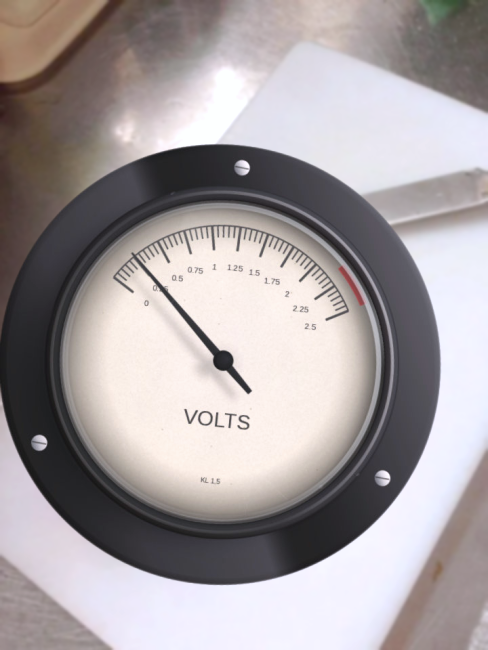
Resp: 0.25 V
